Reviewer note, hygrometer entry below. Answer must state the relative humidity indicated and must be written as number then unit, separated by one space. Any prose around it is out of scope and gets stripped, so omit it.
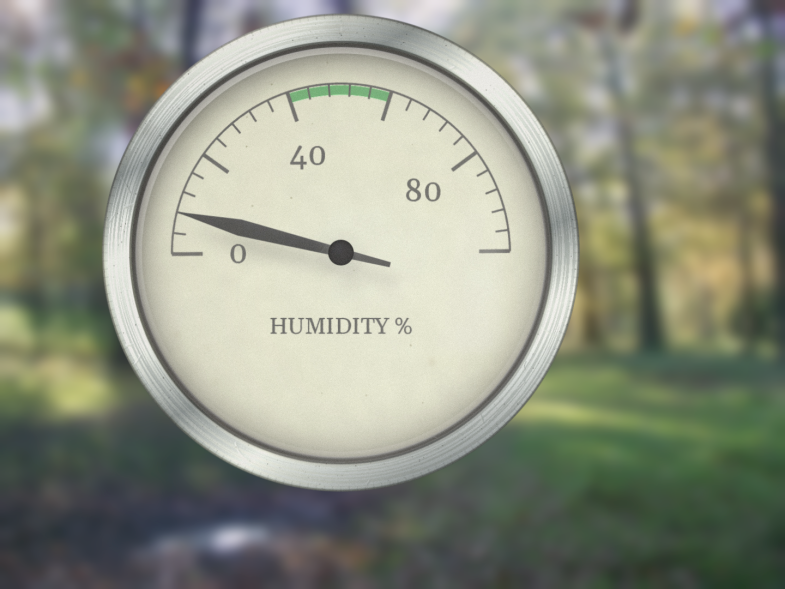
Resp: 8 %
